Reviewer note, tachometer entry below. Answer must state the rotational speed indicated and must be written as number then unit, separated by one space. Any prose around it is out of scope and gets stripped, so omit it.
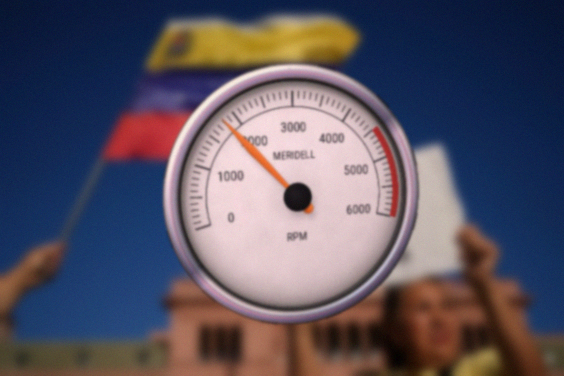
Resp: 1800 rpm
